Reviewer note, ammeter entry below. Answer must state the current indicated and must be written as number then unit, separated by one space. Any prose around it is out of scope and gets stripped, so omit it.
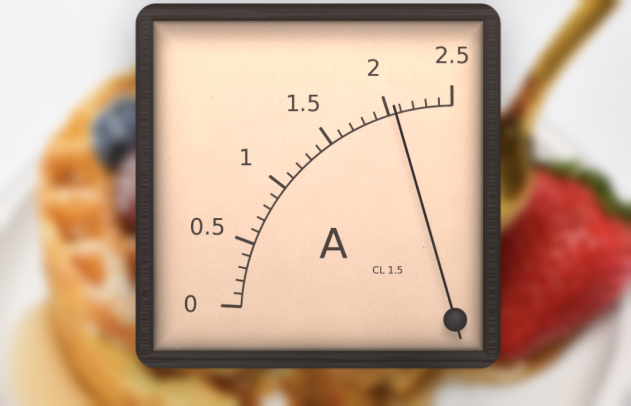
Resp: 2.05 A
